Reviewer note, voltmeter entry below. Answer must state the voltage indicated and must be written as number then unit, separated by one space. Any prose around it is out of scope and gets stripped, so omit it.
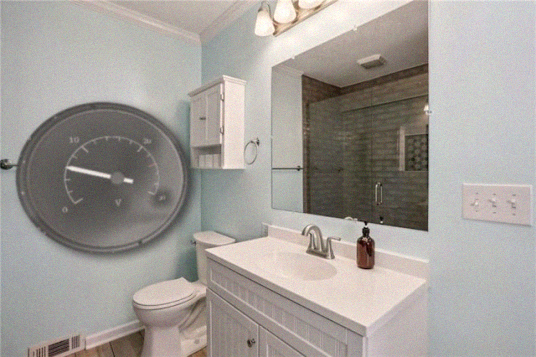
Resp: 6 V
